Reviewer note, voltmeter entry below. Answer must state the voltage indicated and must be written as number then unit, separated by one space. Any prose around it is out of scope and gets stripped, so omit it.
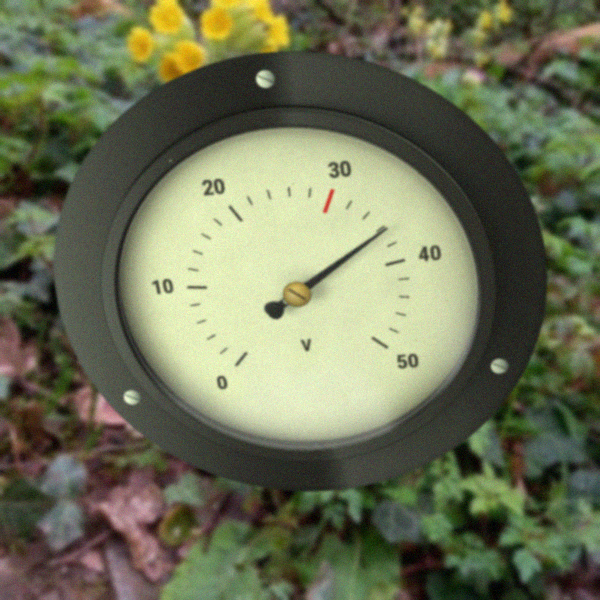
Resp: 36 V
